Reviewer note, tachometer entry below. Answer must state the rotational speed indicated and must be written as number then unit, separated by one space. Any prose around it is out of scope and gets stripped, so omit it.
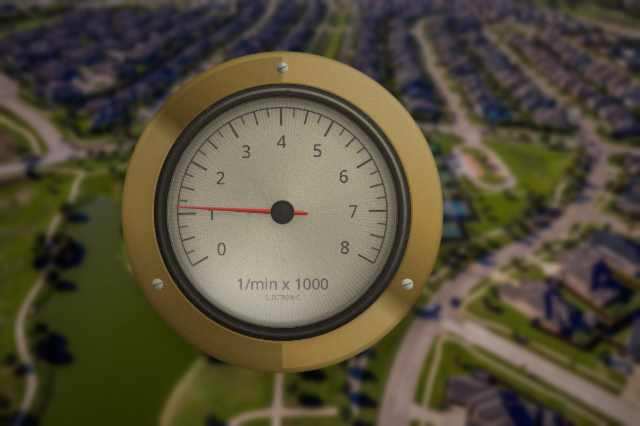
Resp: 1125 rpm
